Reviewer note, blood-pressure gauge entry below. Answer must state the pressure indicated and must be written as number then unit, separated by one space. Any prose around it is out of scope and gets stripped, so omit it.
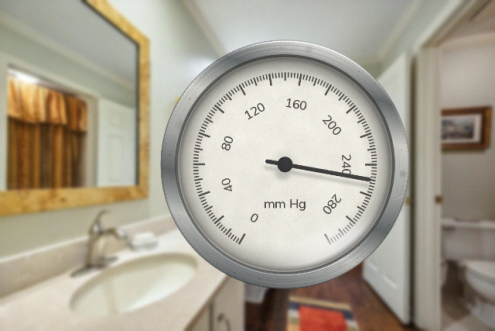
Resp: 250 mmHg
